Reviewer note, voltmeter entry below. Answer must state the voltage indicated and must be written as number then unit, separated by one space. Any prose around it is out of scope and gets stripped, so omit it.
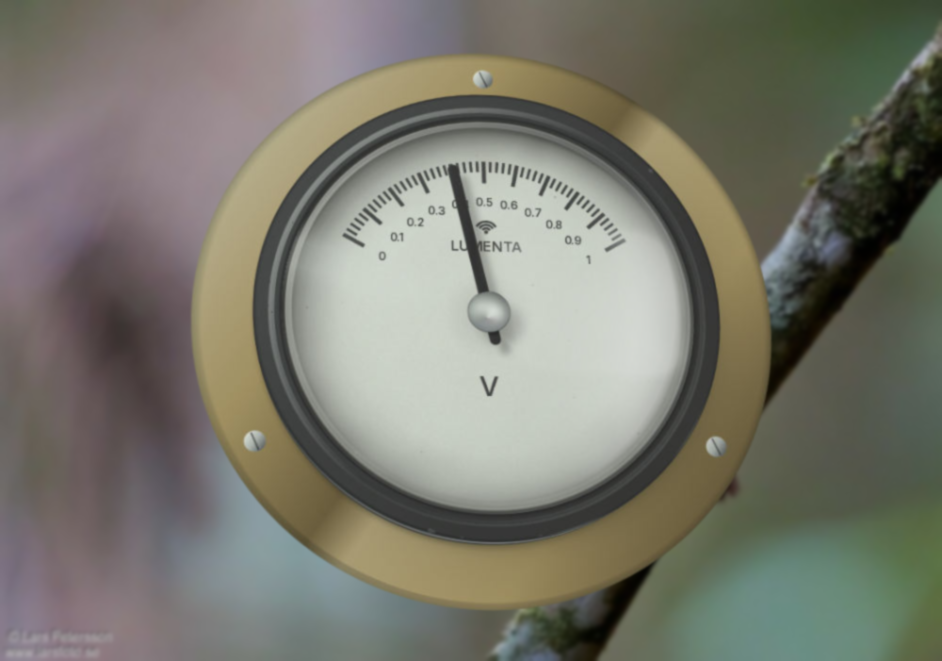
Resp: 0.4 V
